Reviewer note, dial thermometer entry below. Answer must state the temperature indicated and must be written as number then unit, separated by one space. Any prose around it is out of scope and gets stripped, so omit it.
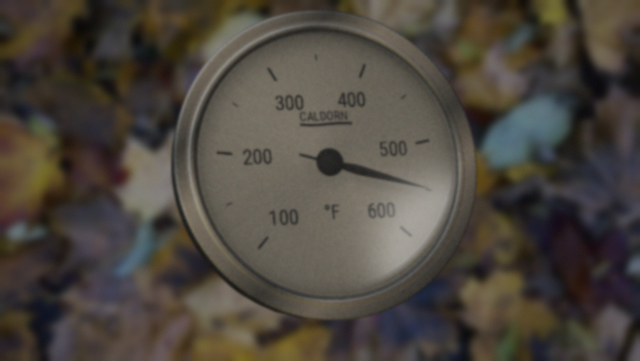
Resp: 550 °F
